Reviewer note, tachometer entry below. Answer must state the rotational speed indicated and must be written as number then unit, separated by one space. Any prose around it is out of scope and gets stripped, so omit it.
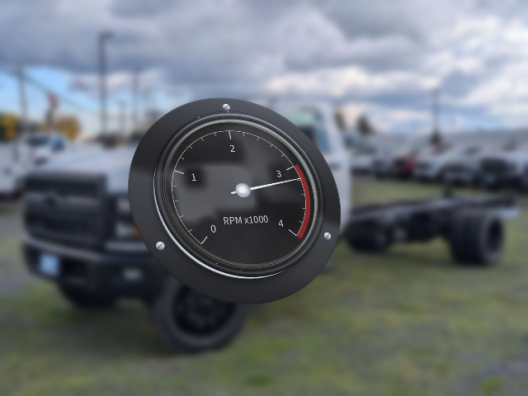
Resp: 3200 rpm
